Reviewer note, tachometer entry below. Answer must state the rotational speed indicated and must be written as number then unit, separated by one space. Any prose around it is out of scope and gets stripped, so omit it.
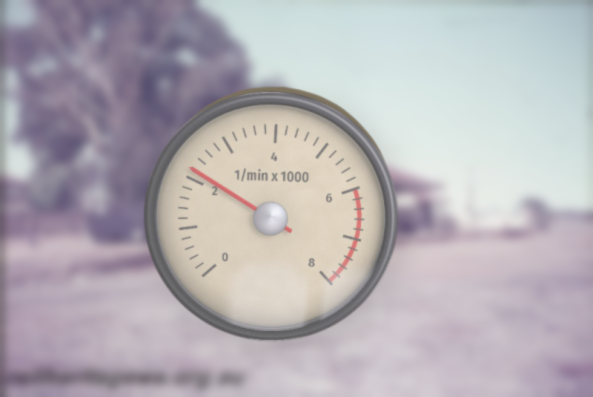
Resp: 2200 rpm
